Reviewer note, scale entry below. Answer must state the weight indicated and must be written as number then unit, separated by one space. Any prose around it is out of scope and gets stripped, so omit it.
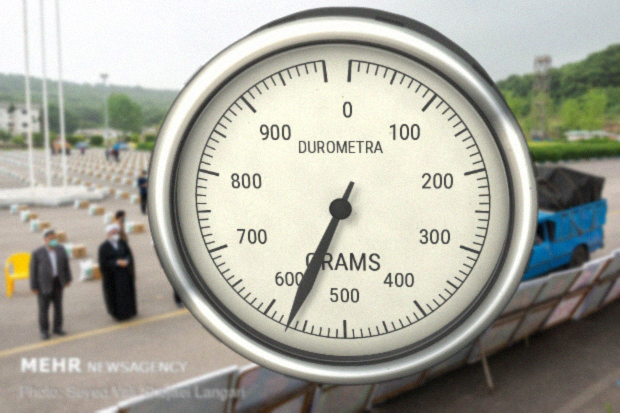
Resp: 570 g
